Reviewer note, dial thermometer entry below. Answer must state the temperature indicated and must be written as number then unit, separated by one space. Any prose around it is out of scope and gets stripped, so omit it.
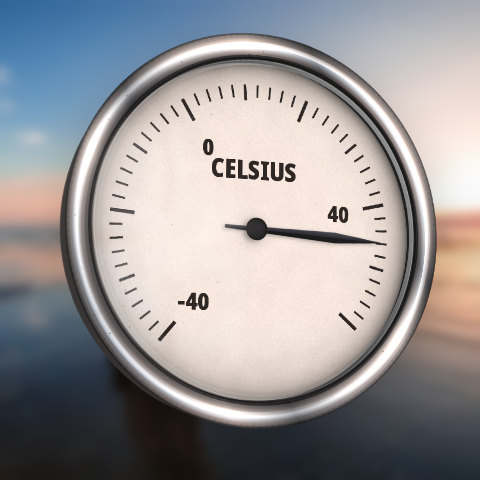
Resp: 46 °C
